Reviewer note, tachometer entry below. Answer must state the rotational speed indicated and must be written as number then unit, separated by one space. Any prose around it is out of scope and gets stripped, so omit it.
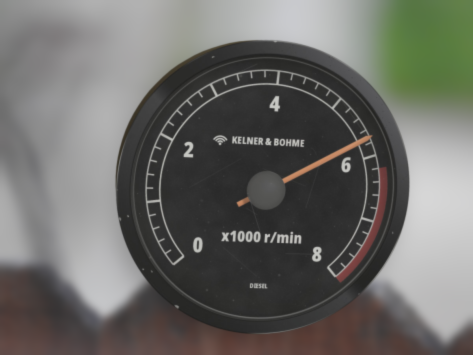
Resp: 5700 rpm
